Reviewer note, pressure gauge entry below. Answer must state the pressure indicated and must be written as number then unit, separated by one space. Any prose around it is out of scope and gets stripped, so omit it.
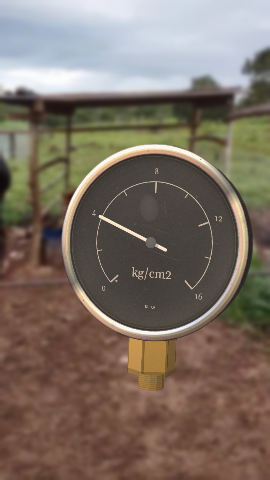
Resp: 4 kg/cm²
